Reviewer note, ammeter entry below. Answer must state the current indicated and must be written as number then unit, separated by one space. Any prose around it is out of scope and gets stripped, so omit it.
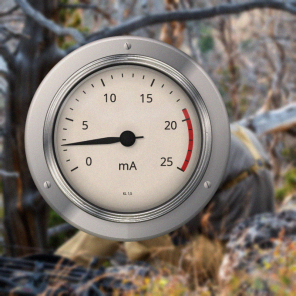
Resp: 2.5 mA
